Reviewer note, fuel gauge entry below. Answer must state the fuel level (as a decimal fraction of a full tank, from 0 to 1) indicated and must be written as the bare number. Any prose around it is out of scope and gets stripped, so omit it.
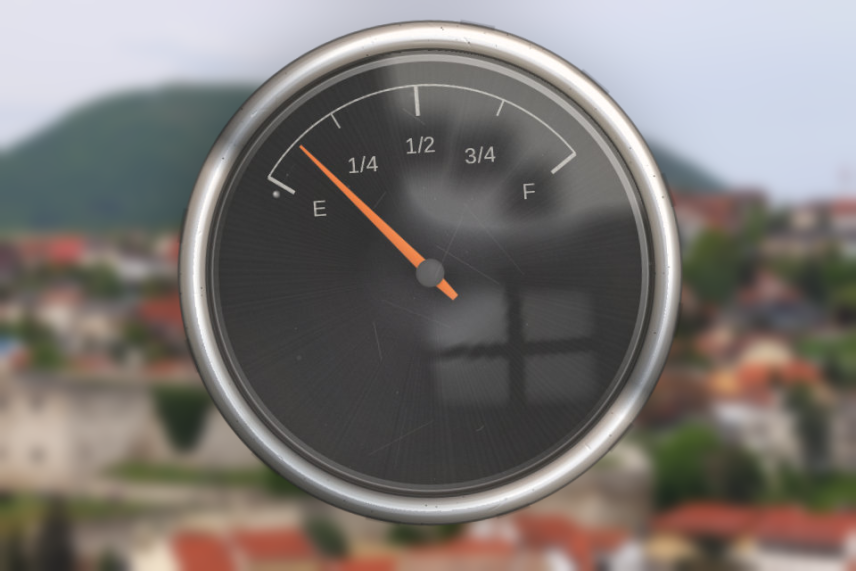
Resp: 0.125
